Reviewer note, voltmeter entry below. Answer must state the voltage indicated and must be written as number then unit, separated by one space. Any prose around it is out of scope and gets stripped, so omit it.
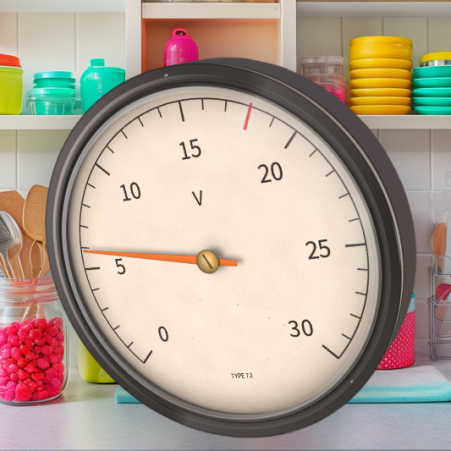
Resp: 6 V
